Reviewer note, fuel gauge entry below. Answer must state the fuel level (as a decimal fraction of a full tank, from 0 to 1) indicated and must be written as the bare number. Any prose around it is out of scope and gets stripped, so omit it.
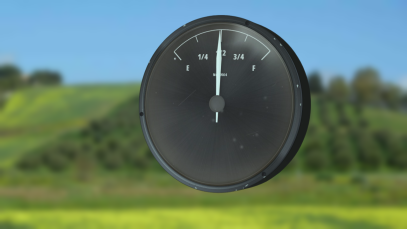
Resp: 0.5
